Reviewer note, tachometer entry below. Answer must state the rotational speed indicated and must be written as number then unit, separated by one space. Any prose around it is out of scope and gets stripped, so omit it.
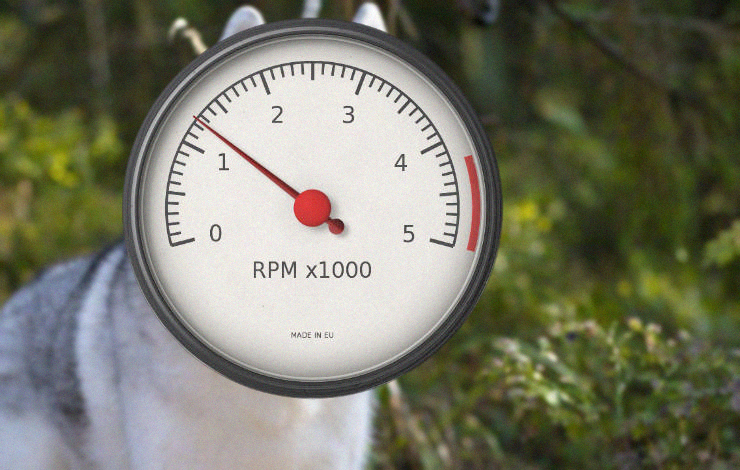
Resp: 1250 rpm
